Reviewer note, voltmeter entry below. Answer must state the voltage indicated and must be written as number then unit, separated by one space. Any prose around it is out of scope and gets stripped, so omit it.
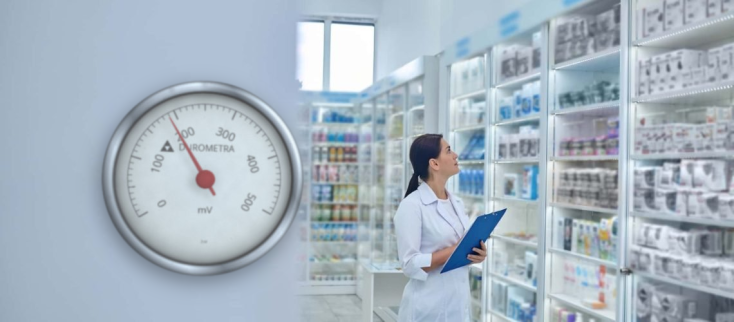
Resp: 190 mV
